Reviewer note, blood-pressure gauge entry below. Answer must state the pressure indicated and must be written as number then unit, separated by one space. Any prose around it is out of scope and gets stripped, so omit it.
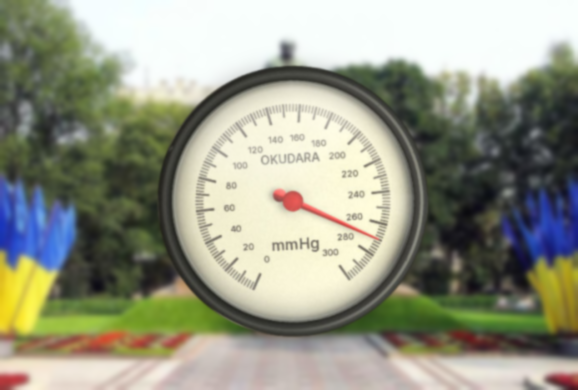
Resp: 270 mmHg
